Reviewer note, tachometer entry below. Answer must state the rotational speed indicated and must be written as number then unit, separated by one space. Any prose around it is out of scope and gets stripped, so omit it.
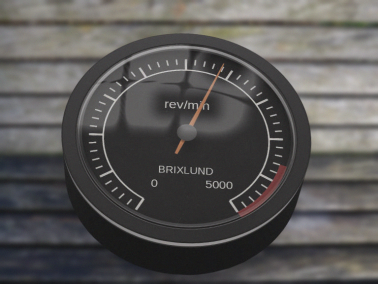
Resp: 2900 rpm
